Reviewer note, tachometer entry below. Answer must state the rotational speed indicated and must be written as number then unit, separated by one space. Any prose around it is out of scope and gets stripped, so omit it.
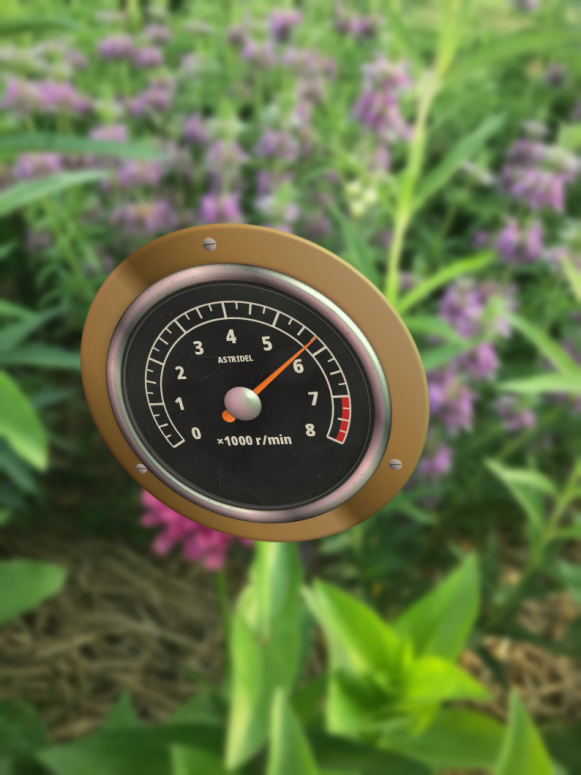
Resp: 5750 rpm
